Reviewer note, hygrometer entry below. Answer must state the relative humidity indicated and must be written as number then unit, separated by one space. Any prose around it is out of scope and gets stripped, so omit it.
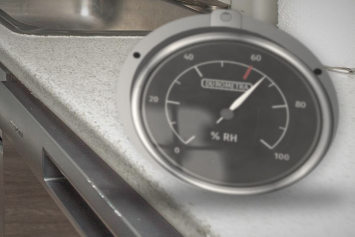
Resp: 65 %
